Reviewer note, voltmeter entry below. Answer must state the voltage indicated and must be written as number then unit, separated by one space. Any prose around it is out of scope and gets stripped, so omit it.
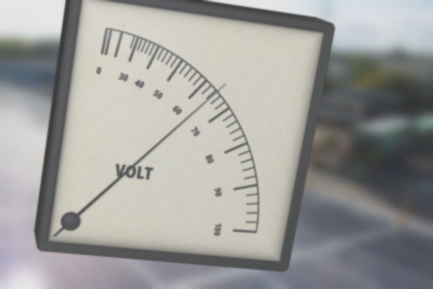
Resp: 64 V
